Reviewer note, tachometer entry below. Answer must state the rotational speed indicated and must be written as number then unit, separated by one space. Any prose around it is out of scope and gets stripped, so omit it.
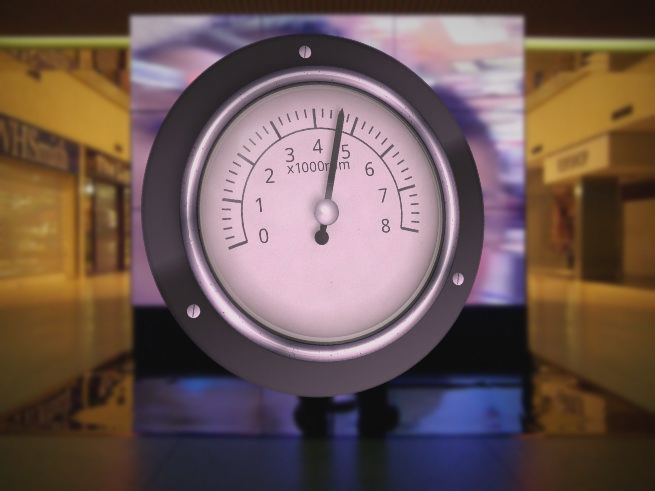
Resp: 4600 rpm
